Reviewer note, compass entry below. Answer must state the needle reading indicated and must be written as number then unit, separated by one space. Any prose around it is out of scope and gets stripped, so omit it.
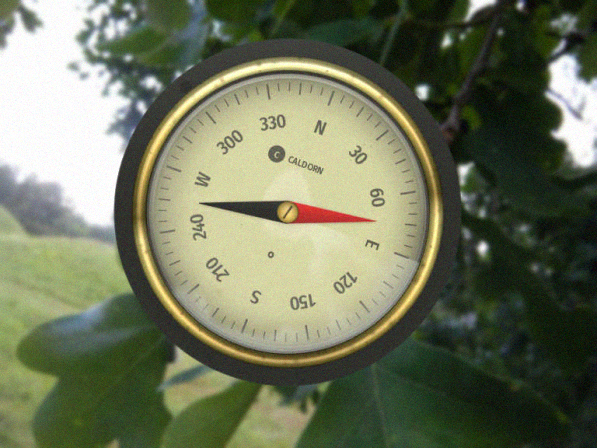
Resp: 75 °
